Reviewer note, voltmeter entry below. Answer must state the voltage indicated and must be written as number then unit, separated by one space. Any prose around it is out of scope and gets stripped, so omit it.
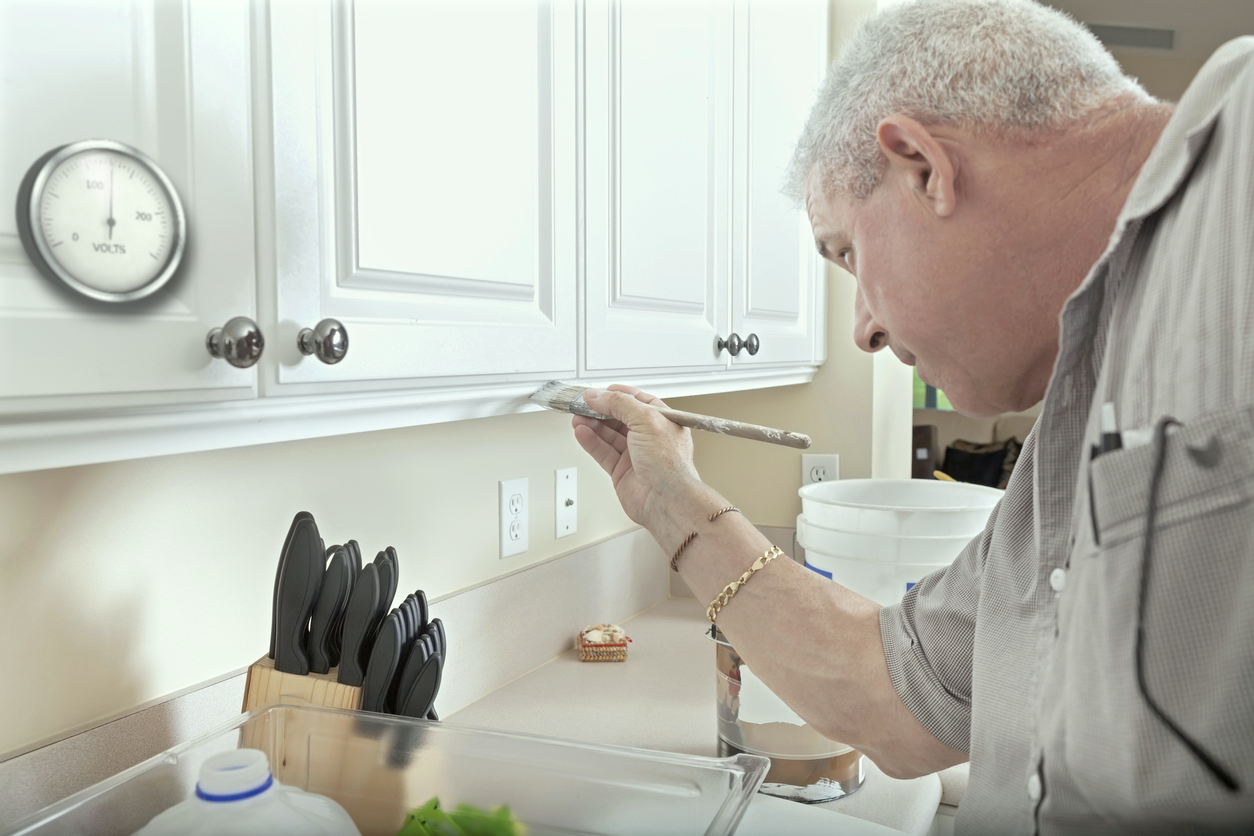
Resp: 125 V
